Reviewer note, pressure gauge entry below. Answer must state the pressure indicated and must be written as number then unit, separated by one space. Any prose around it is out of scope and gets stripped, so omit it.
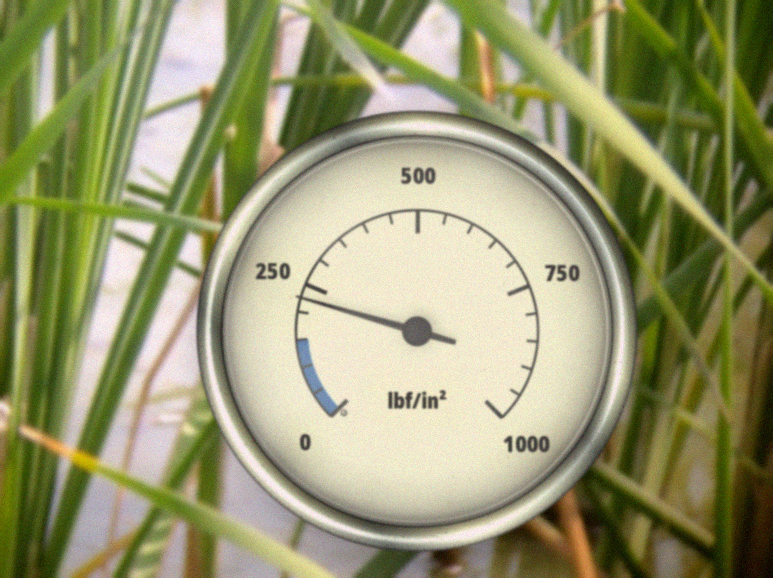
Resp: 225 psi
